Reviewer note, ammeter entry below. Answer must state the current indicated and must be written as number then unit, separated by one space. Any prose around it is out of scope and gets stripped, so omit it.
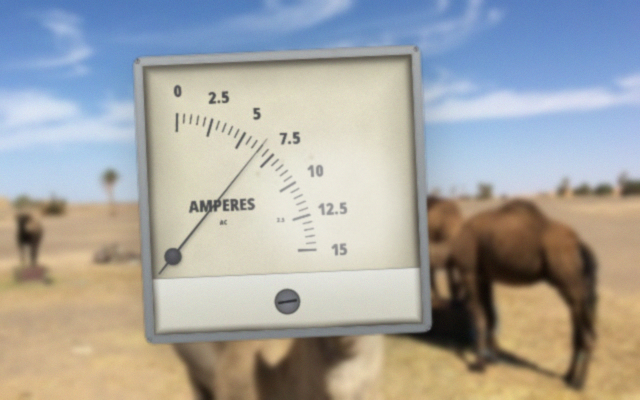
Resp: 6.5 A
